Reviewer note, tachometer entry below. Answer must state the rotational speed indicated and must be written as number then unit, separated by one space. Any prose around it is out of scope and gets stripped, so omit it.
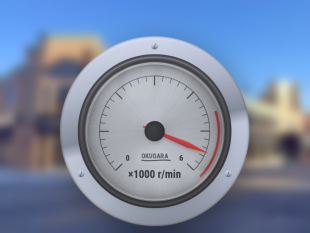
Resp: 5500 rpm
